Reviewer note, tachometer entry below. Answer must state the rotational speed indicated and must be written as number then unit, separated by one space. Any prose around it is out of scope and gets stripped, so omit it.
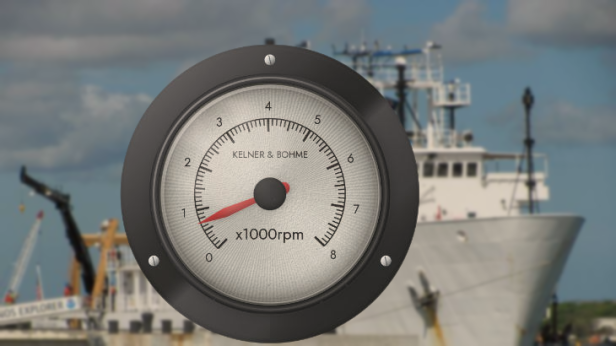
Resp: 700 rpm
